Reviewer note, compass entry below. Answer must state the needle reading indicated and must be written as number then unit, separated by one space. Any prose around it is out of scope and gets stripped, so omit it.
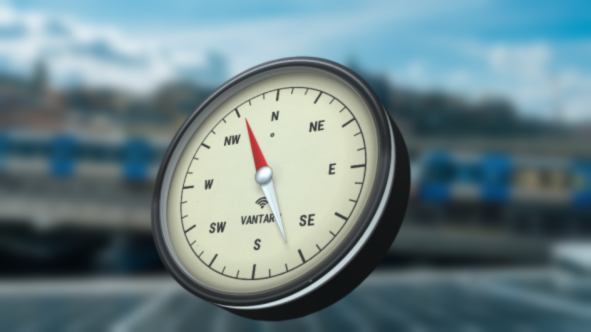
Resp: 335 °
